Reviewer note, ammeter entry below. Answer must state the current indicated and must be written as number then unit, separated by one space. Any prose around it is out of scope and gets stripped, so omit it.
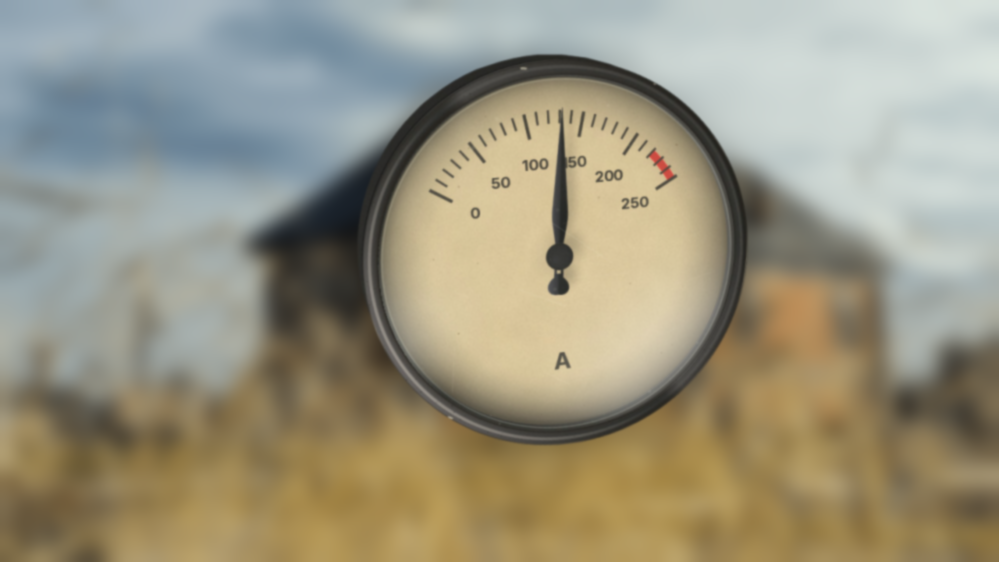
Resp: 130 A
